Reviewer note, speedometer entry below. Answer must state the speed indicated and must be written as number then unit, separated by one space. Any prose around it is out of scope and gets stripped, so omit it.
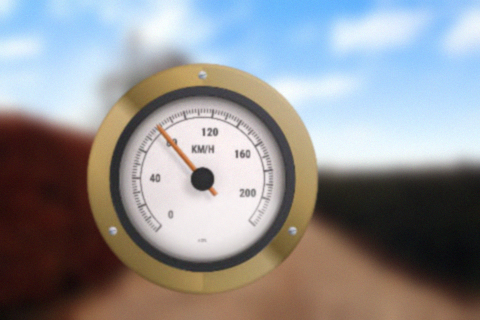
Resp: 80 km/h
